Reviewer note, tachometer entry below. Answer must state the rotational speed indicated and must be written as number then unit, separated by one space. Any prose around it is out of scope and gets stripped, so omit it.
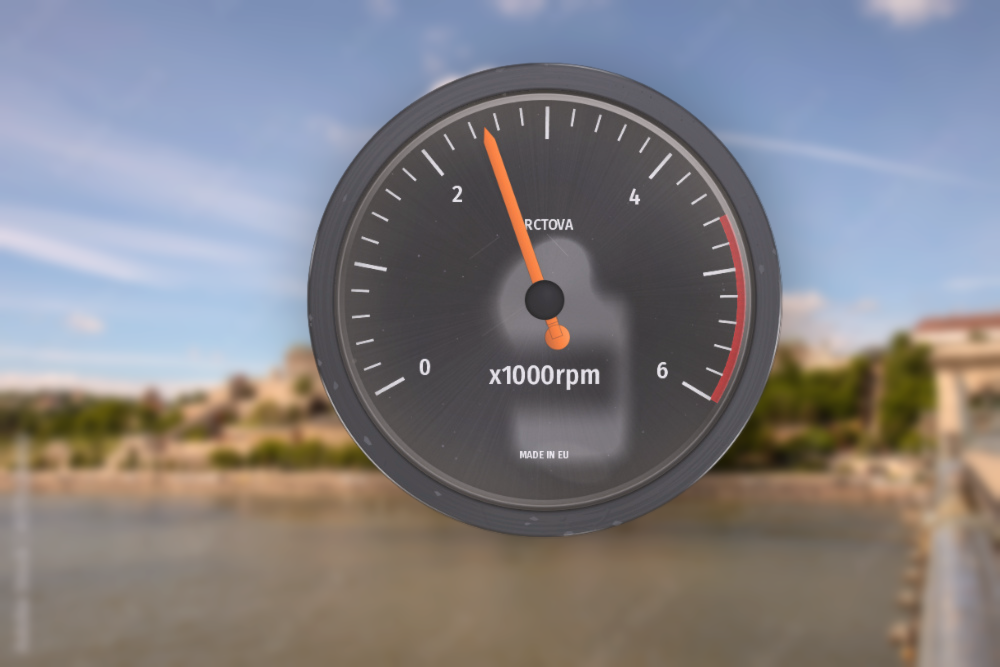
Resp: 2500 rpm
